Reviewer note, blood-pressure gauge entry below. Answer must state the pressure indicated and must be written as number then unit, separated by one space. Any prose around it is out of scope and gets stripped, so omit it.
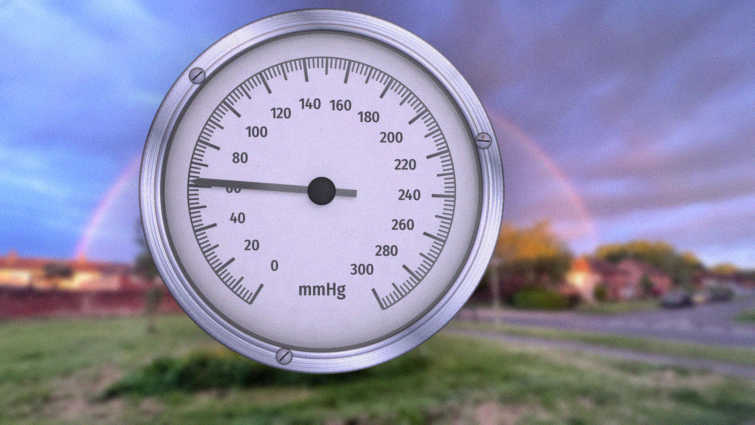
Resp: 62 mmHg
